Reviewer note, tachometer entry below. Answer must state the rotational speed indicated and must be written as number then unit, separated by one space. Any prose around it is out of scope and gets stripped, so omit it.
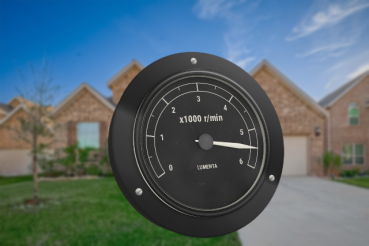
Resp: 5500 rpm
